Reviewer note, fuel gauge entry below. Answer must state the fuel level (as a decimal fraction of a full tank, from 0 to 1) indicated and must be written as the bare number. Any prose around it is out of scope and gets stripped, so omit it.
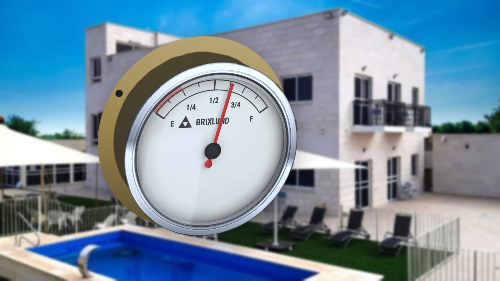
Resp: 0.625
